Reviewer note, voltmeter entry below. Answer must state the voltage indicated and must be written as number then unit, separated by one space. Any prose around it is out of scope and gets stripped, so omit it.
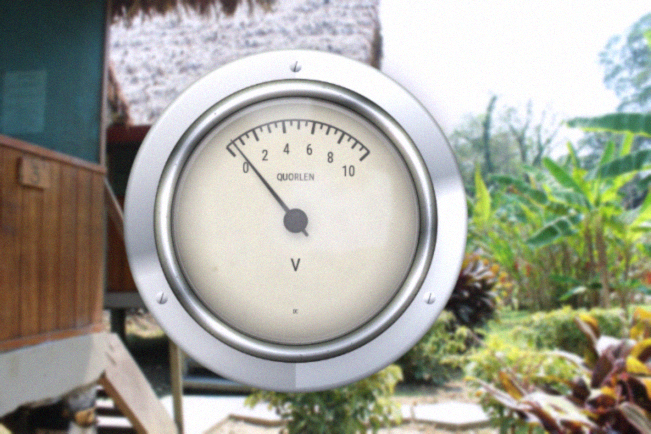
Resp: 0.5 V
